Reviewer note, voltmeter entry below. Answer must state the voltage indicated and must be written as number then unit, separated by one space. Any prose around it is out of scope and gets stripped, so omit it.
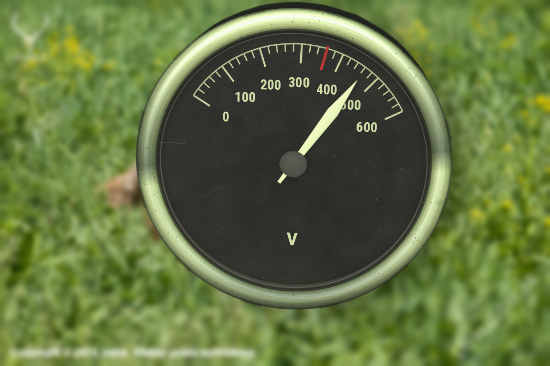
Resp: 460 V
